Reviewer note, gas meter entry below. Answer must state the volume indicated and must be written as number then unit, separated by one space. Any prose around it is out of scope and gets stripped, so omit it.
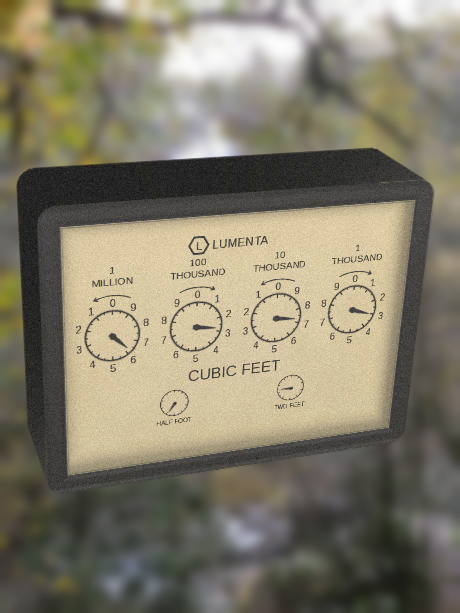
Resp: 627300 ft³
